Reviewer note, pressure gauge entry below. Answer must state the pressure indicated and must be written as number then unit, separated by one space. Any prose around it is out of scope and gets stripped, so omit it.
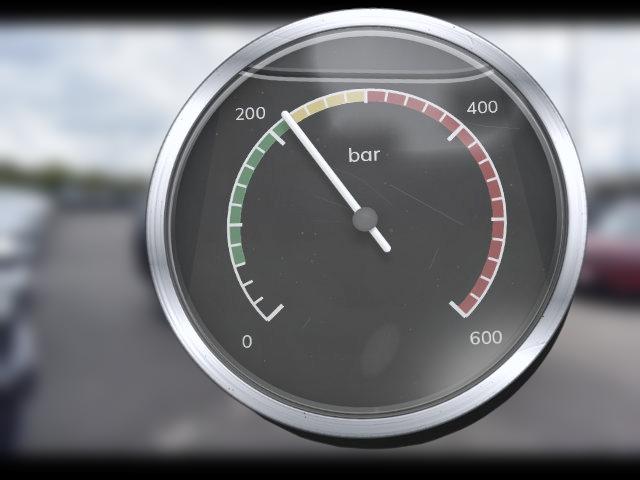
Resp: 220 bar
